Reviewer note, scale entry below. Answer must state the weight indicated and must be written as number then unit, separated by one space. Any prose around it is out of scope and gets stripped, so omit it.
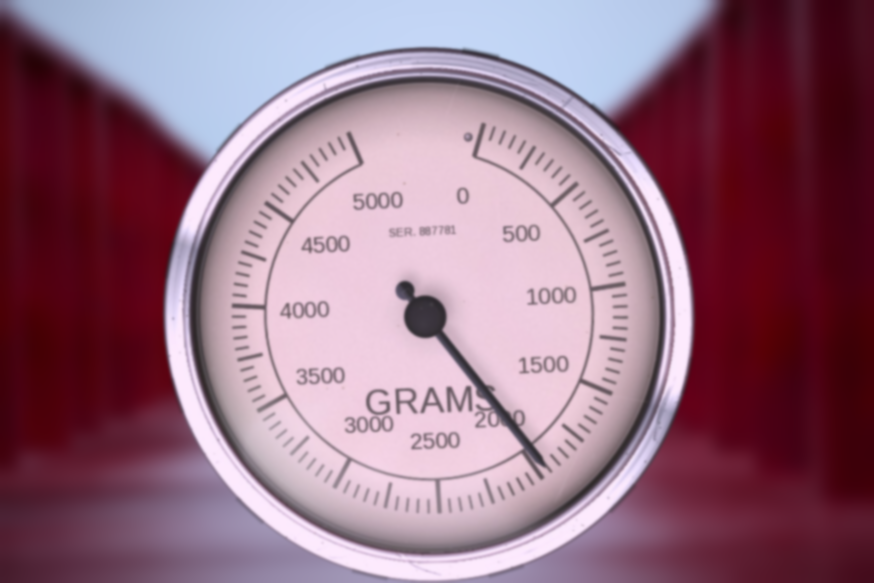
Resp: 1950 g
